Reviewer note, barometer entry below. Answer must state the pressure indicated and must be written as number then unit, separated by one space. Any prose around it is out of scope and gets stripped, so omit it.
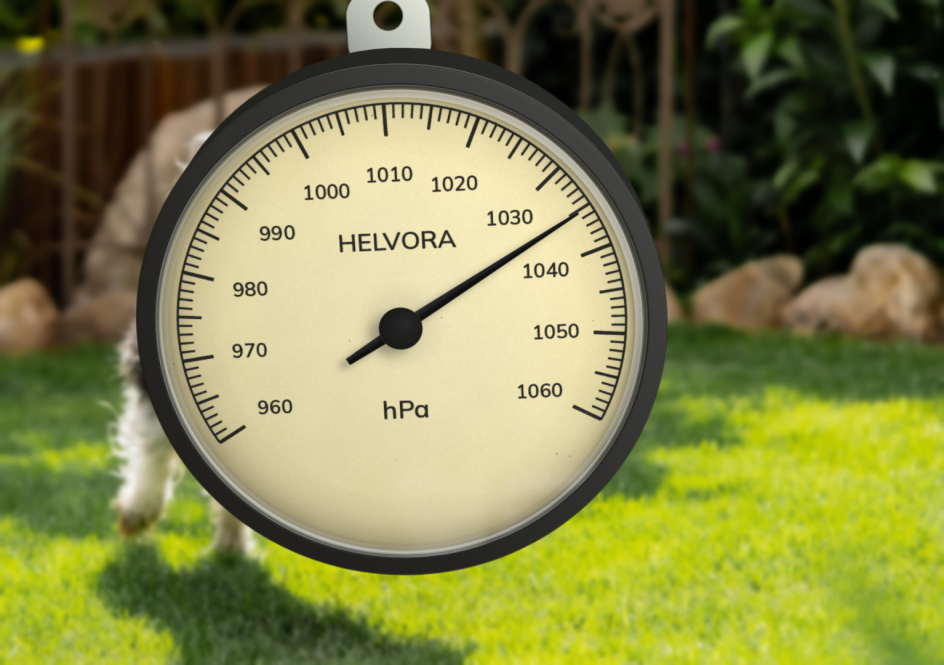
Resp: 1035 hPa
